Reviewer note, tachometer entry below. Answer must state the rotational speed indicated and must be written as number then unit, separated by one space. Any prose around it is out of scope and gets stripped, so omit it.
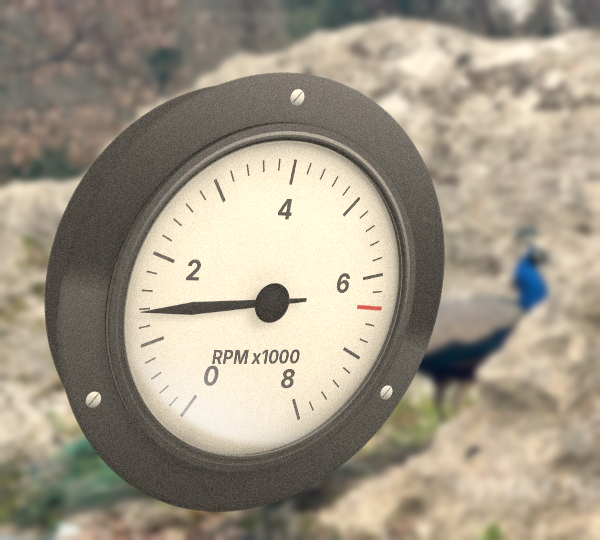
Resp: 1400 rpm
